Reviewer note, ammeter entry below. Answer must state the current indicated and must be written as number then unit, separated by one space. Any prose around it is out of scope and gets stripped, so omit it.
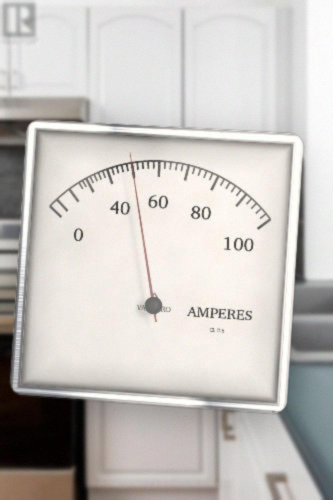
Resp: 50 A
